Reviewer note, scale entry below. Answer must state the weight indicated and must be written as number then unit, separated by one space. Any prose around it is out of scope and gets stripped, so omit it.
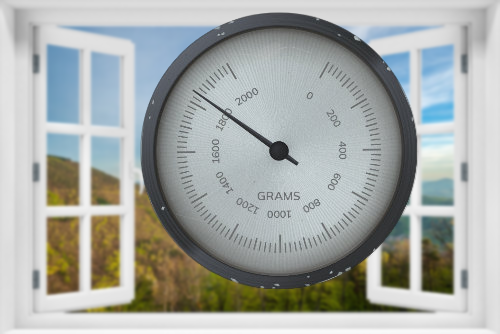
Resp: 1840 g
